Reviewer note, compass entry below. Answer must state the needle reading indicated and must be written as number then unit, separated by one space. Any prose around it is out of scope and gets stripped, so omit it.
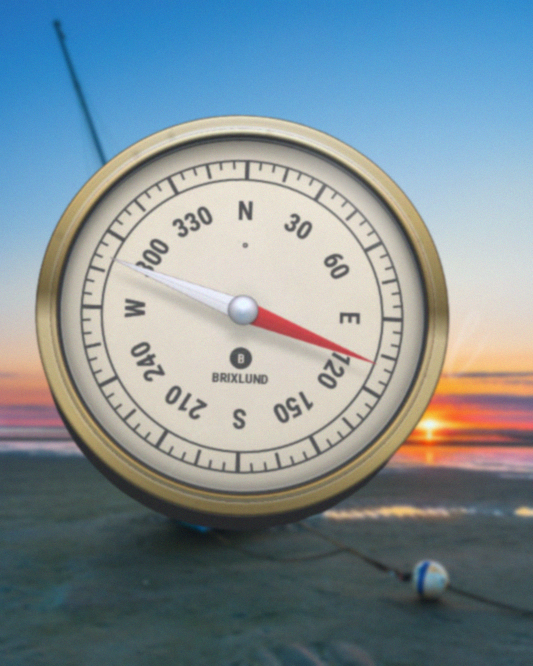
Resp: 110 °
